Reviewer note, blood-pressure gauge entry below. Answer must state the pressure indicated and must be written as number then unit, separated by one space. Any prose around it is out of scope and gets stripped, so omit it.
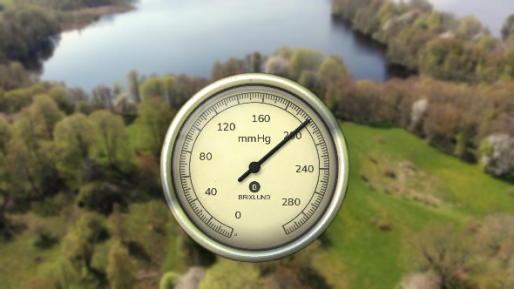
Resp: 200 mmHg
